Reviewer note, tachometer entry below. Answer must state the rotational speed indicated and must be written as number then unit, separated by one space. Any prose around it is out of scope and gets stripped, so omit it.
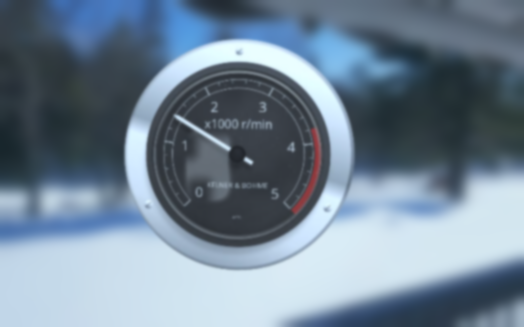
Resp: 1400 rpm
